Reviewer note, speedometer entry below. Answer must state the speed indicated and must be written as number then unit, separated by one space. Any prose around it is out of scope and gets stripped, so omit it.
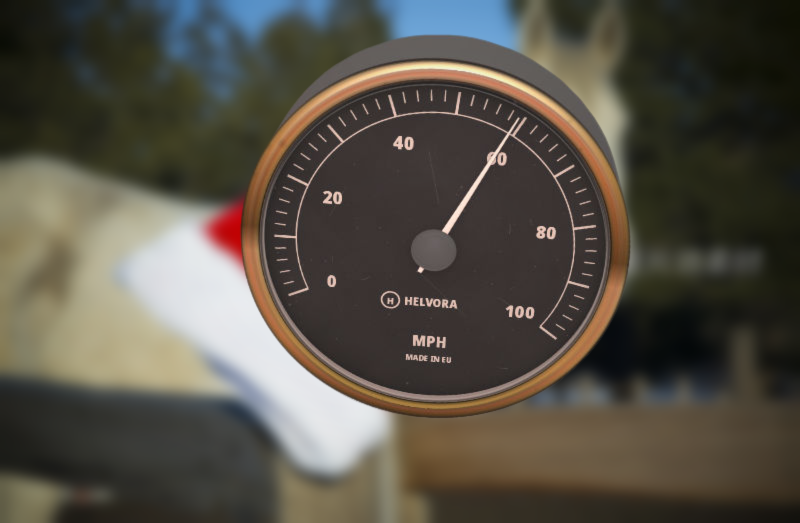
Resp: 59 mph
